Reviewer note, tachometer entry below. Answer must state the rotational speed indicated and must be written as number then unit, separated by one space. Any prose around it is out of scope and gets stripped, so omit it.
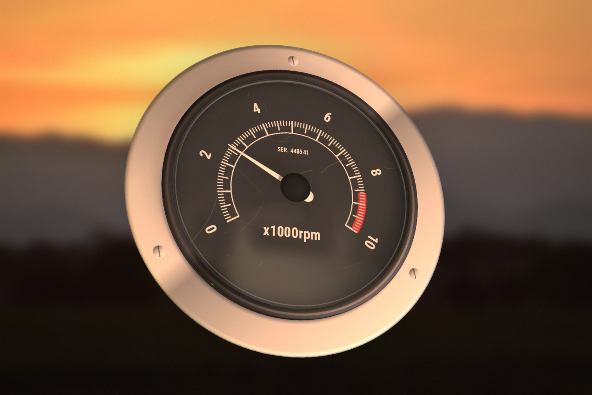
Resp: 2500 rpm
